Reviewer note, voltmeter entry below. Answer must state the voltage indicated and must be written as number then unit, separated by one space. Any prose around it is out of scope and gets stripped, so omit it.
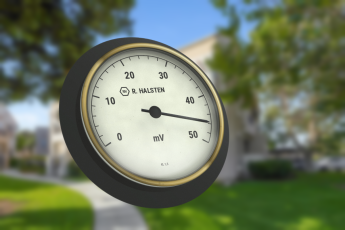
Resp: 46 mV
